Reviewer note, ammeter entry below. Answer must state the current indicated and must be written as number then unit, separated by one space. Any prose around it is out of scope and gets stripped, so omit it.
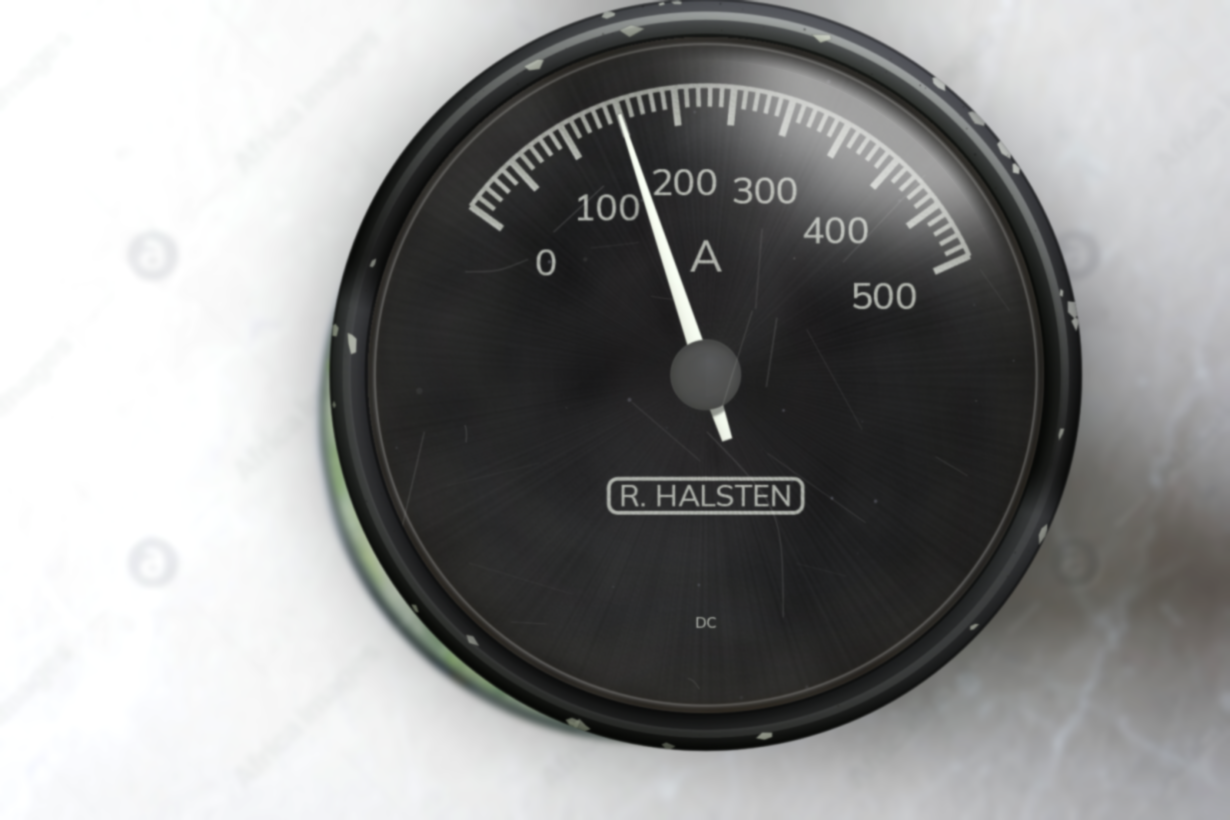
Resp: 150 A
